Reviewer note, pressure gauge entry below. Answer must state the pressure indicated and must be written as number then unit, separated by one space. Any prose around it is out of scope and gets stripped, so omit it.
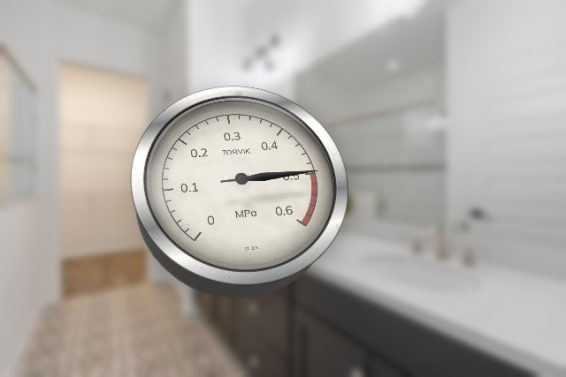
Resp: 0.5 MPa
